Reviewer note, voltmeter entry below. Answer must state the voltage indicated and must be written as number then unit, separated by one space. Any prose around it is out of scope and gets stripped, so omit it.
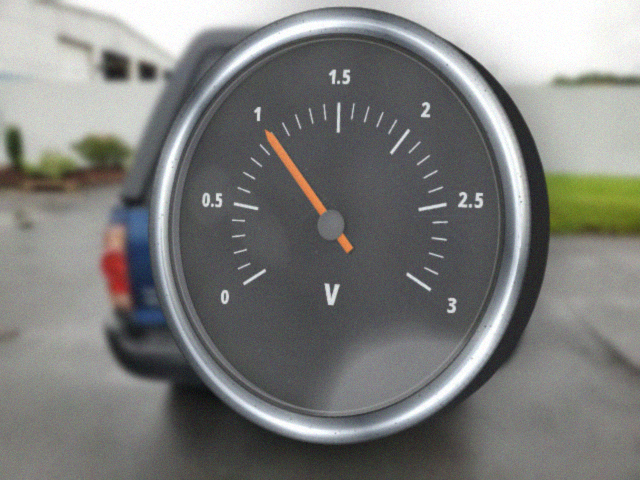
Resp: 1 V
